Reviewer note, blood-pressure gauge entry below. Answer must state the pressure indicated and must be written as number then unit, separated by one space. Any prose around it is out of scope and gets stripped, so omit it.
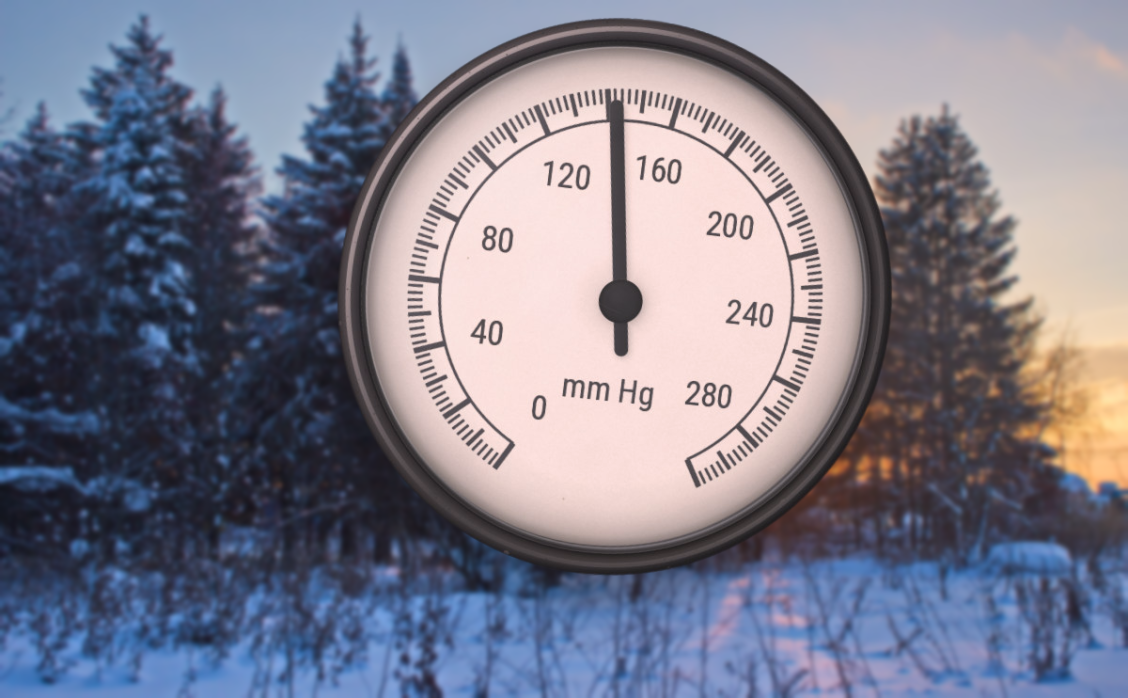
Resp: 142 mmHg
